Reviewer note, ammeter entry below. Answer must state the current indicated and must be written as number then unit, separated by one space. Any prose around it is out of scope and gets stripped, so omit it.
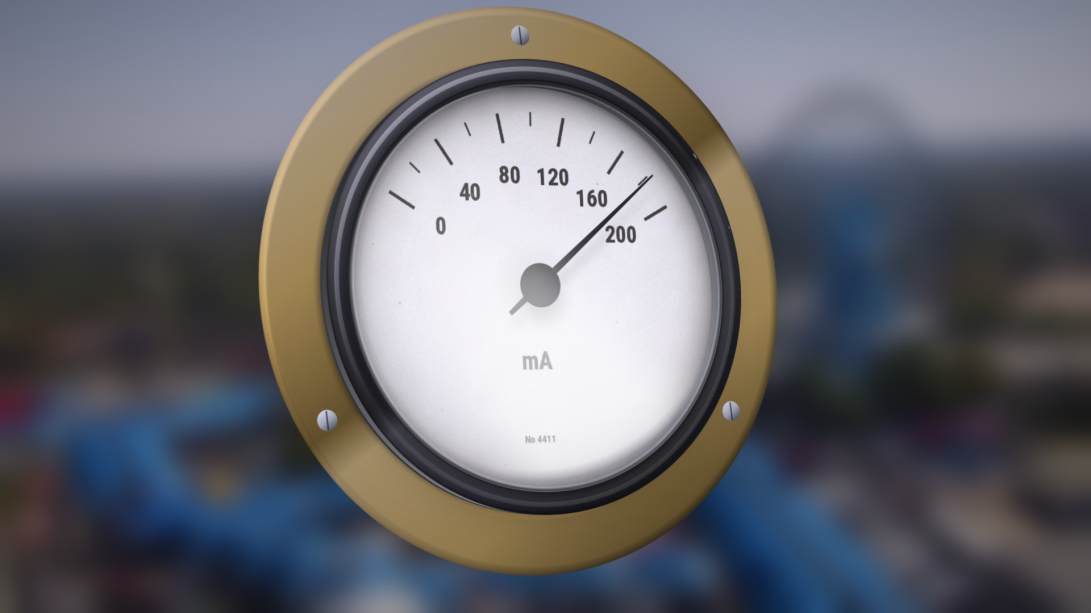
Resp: 180 mA
